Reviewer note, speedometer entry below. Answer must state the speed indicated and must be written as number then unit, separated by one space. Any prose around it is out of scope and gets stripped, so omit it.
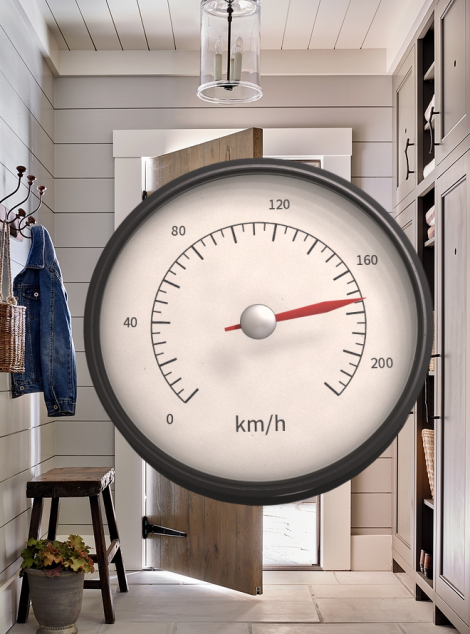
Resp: 175 km/h
